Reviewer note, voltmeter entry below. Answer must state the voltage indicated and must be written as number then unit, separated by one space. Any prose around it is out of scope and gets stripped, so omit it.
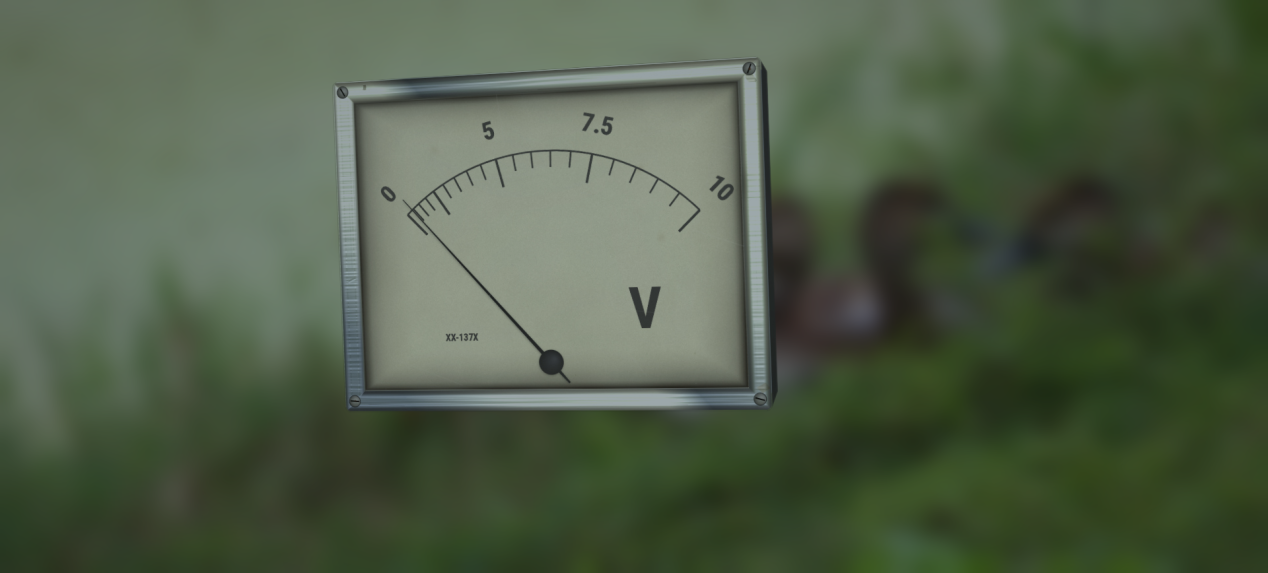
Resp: 1 V
